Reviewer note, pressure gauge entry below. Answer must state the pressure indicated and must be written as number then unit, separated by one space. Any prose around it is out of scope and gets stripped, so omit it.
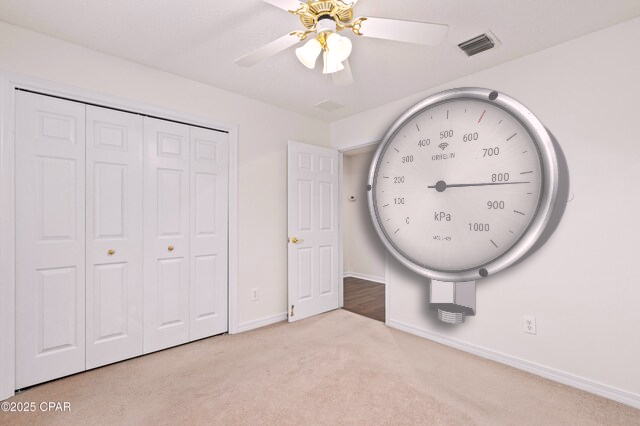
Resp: 825 kPa
